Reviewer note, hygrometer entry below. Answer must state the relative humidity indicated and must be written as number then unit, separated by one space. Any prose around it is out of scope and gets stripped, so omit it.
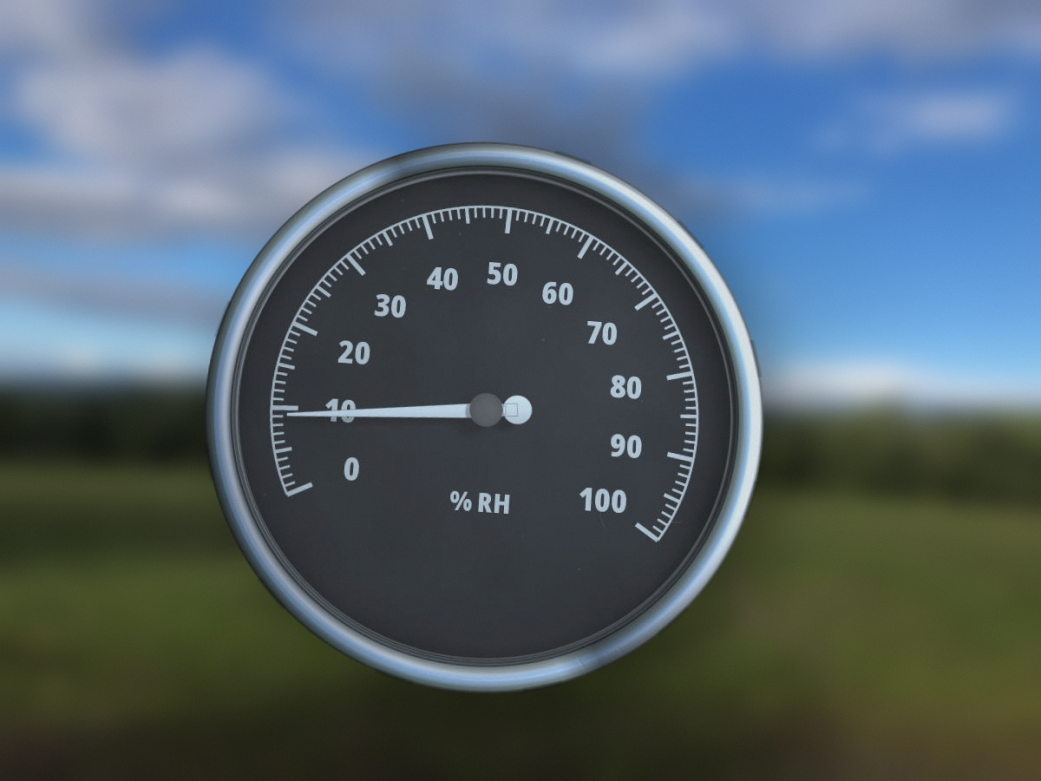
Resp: 9 %
